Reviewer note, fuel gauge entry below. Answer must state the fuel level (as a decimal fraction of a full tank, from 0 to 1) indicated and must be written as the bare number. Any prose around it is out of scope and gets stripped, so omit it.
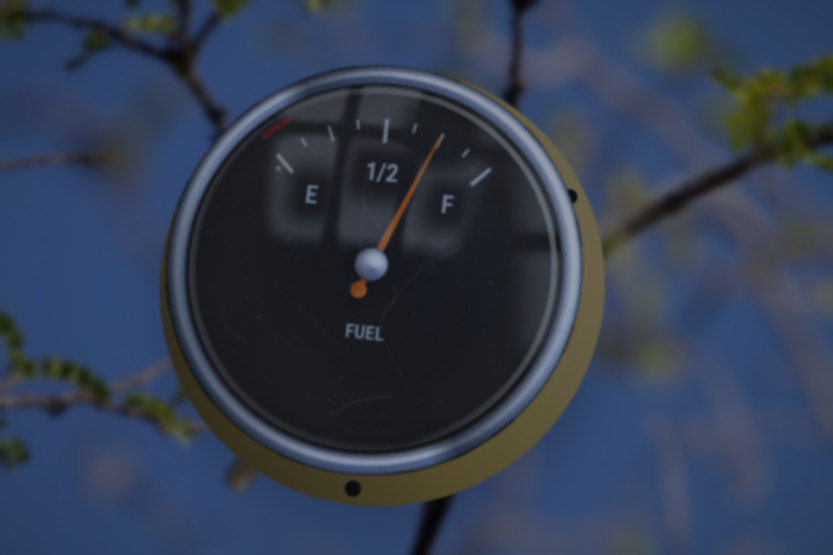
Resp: 0.75
